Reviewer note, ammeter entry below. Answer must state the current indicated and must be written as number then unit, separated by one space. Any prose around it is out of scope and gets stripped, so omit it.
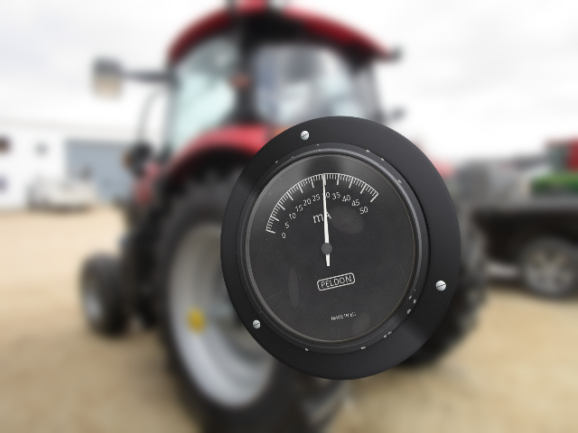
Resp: 30 mA
